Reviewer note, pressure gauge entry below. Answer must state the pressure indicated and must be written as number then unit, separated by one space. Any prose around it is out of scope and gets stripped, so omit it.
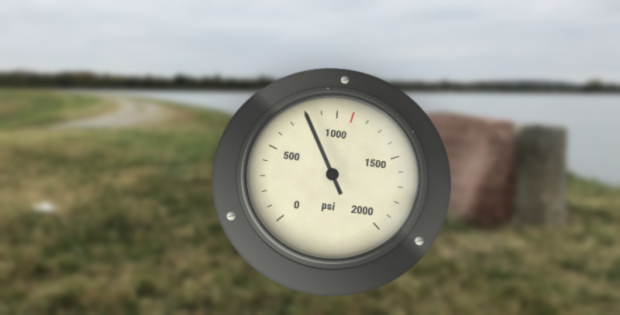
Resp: 800 psi
